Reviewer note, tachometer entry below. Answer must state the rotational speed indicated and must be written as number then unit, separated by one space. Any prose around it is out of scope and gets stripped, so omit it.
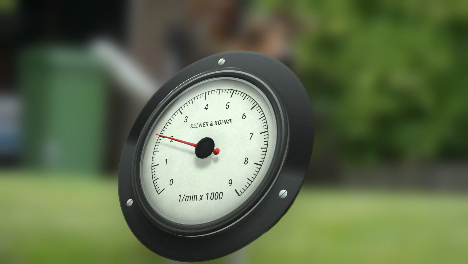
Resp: 2000 rpm
